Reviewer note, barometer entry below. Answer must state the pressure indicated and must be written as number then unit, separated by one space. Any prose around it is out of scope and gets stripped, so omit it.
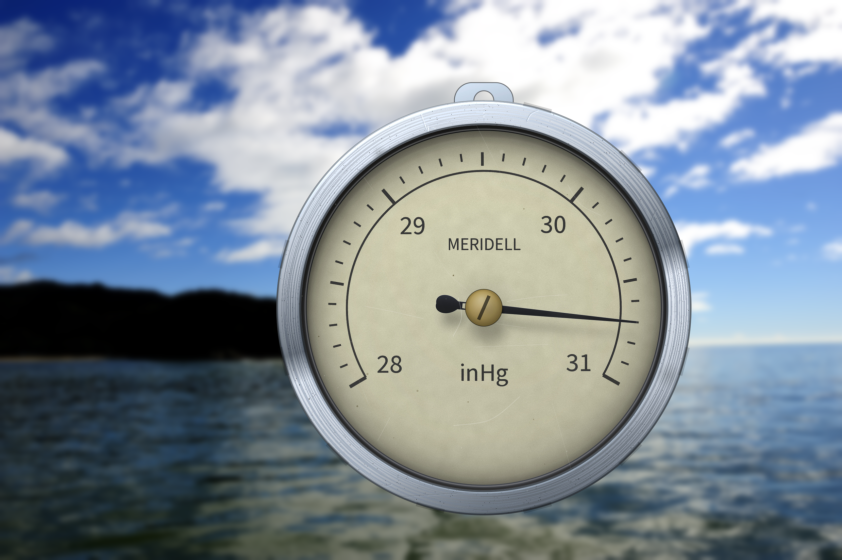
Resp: 30.7 inHg
